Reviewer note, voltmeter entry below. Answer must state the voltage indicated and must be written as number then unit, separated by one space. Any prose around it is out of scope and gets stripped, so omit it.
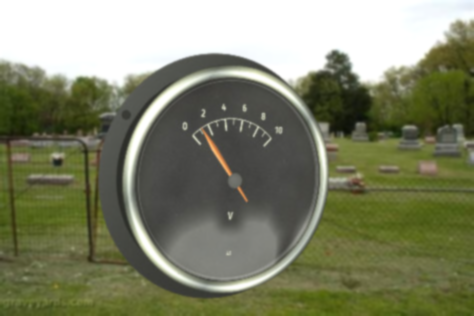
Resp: 1 V
